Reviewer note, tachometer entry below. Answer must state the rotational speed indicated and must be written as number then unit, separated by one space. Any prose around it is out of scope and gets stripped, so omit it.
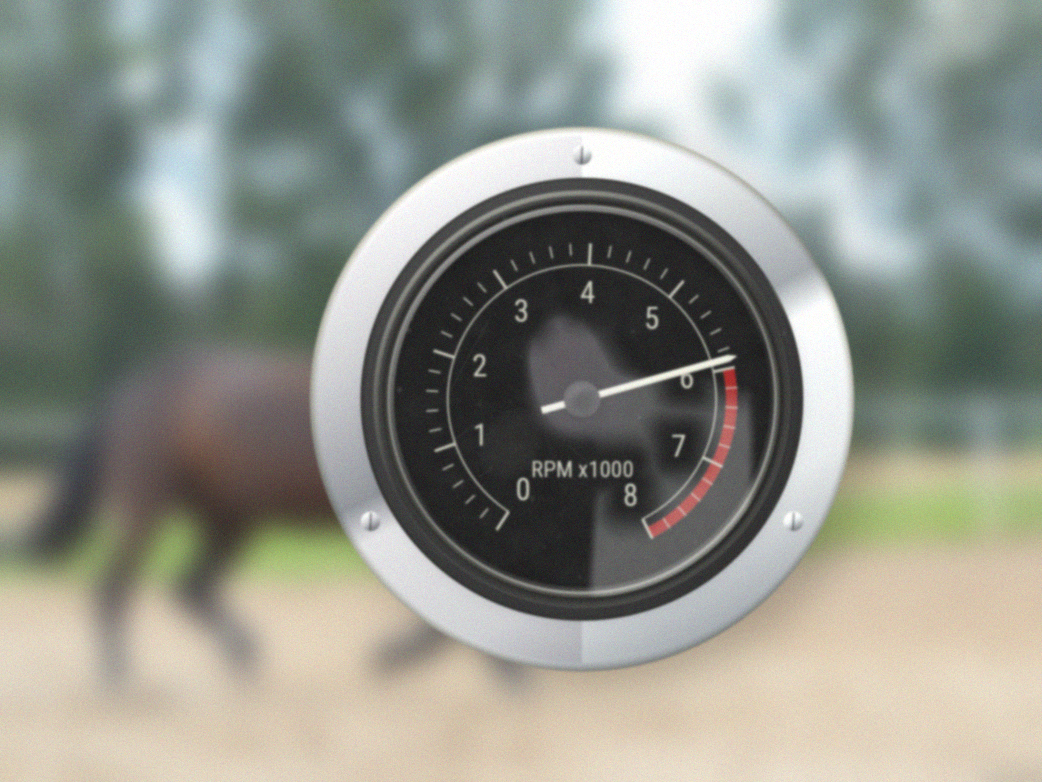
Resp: 5900 rpm
